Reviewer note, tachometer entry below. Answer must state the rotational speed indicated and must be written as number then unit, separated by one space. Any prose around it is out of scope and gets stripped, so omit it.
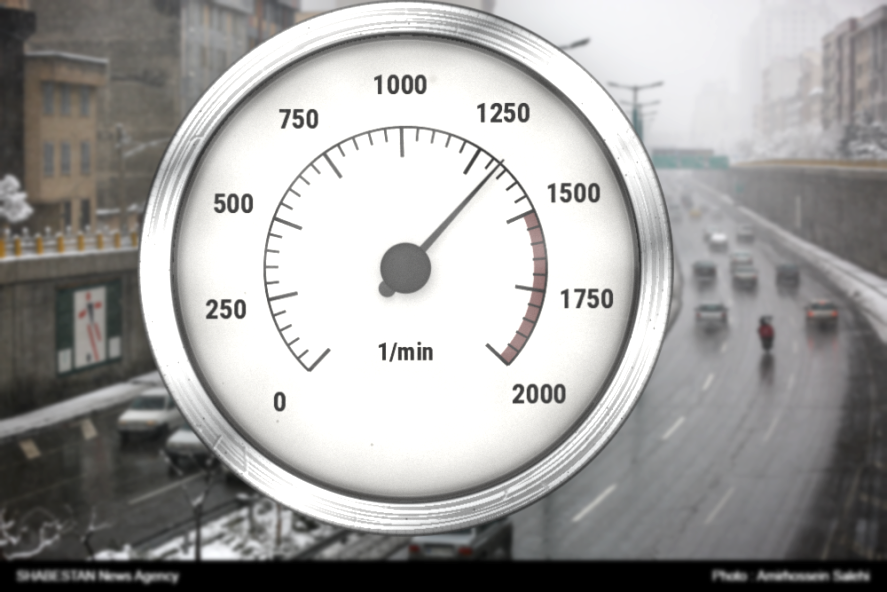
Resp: 1325 rpm
